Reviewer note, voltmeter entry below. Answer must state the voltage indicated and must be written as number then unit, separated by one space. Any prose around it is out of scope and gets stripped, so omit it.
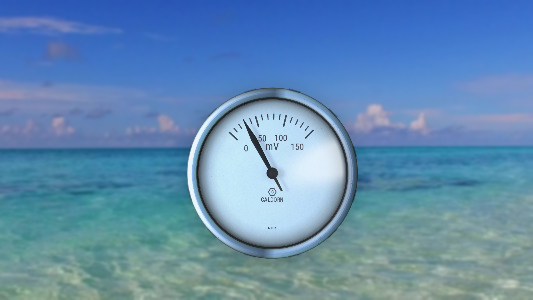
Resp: 30 mV
